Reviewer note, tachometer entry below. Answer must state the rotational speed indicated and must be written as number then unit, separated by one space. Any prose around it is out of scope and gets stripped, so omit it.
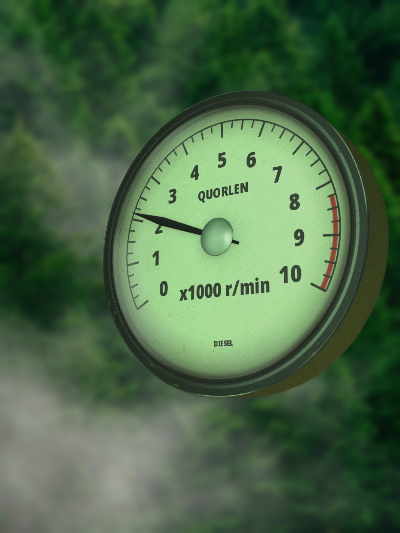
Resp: 2125 rpm
